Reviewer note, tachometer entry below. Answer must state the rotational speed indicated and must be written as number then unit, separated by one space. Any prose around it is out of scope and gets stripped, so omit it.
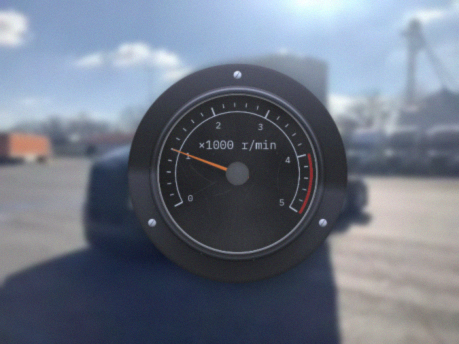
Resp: 1000 rpm
